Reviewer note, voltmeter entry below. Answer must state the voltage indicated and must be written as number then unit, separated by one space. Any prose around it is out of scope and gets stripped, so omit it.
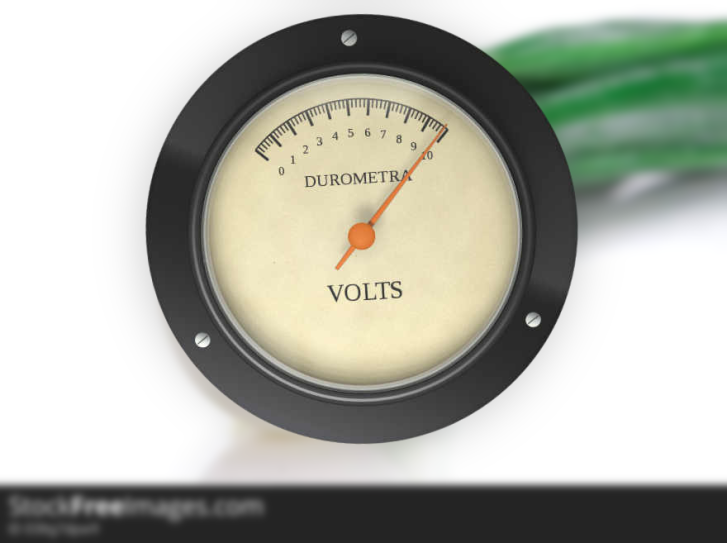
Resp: 9.8 V
